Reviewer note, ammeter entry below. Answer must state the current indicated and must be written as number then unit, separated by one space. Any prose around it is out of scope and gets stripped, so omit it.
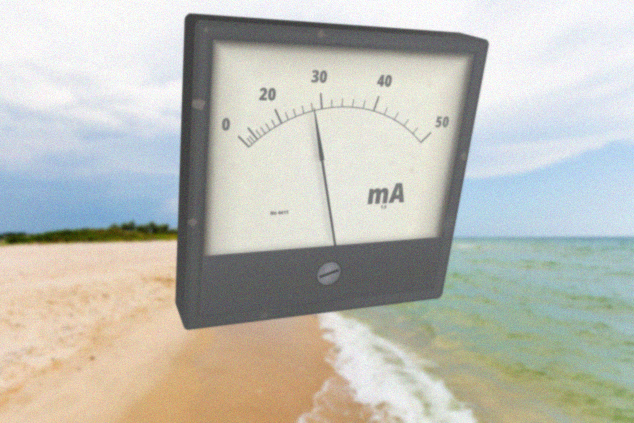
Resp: 28 mA
